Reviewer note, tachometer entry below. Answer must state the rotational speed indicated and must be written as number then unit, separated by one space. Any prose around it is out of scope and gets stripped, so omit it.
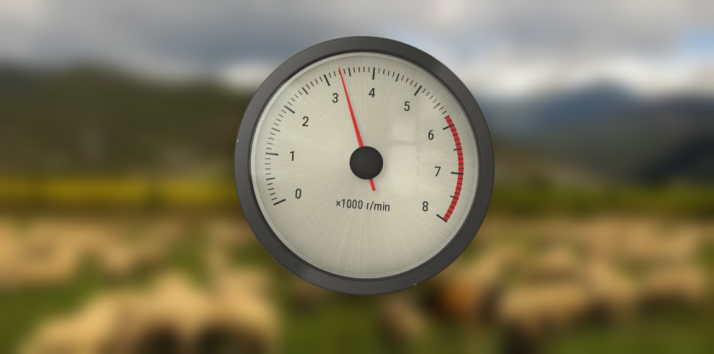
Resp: 3300 rpm
